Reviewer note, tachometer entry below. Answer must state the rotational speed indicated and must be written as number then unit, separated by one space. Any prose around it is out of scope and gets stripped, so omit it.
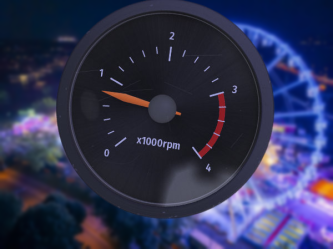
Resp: 800 rpm
